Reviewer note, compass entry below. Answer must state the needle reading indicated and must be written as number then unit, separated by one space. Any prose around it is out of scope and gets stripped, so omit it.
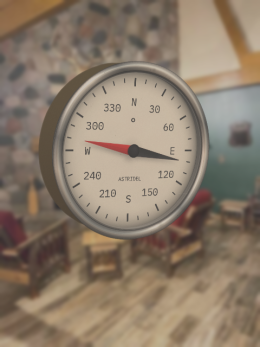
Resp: 280 °
